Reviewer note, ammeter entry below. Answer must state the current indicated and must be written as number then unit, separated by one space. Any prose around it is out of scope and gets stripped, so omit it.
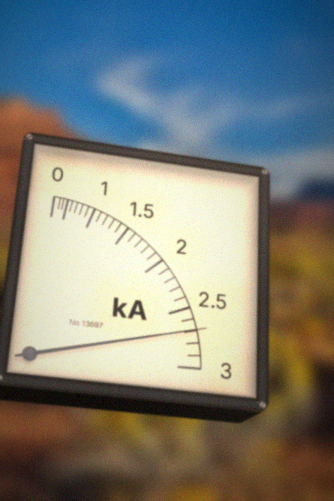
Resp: 2.7 kA
